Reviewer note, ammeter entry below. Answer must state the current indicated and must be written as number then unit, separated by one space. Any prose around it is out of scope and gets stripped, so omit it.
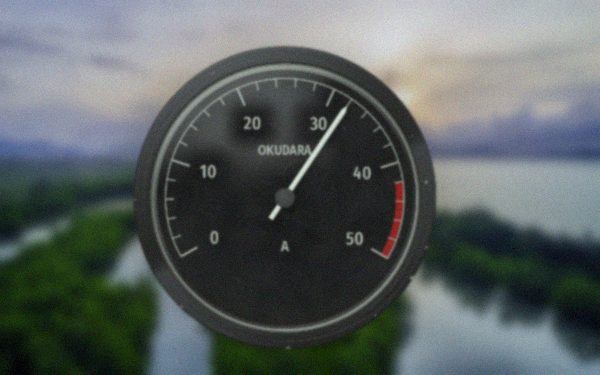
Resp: 32 A
